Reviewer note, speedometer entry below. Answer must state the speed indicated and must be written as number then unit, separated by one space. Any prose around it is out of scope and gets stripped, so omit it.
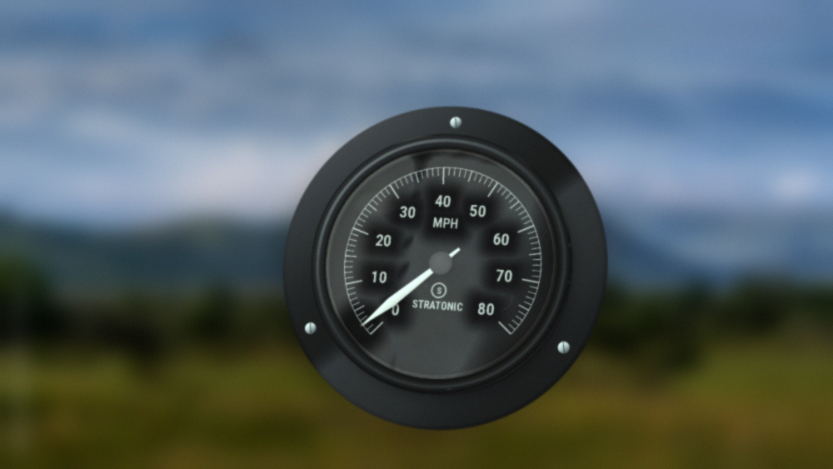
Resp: 2 mph
